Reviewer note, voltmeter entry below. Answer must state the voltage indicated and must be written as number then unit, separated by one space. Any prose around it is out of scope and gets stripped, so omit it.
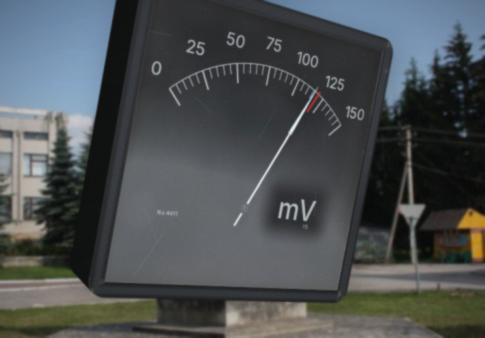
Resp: 115 mV
